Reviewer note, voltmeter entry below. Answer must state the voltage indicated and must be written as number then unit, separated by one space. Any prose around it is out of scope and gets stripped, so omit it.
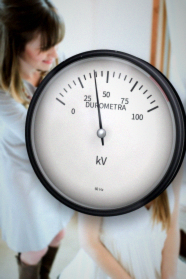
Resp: 40 kV
